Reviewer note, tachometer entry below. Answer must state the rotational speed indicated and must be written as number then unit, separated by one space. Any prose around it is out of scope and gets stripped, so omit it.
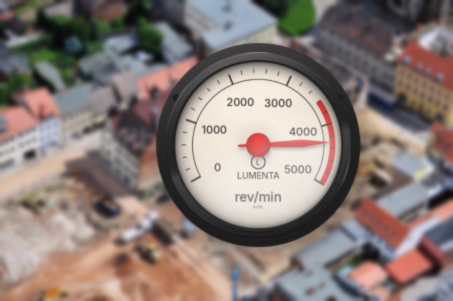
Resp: 4300 rpm
